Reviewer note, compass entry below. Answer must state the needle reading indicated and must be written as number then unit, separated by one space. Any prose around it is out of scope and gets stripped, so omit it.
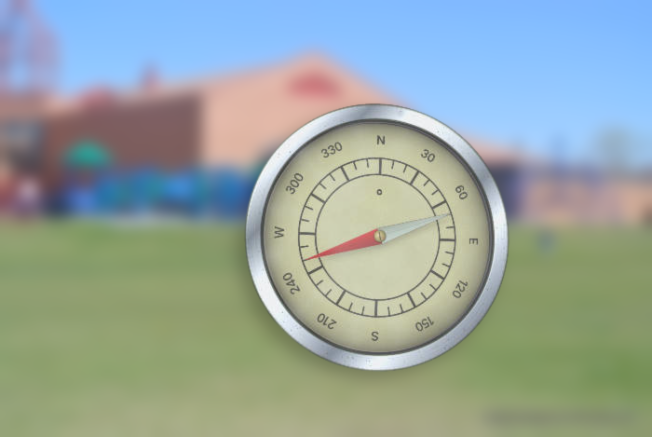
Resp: 250 °
